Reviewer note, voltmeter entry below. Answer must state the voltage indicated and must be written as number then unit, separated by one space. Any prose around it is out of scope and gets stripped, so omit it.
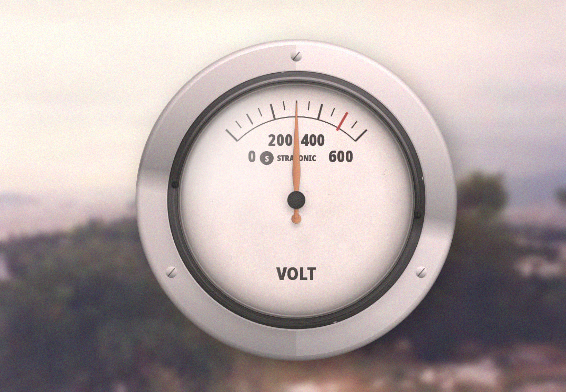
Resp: 300 V
